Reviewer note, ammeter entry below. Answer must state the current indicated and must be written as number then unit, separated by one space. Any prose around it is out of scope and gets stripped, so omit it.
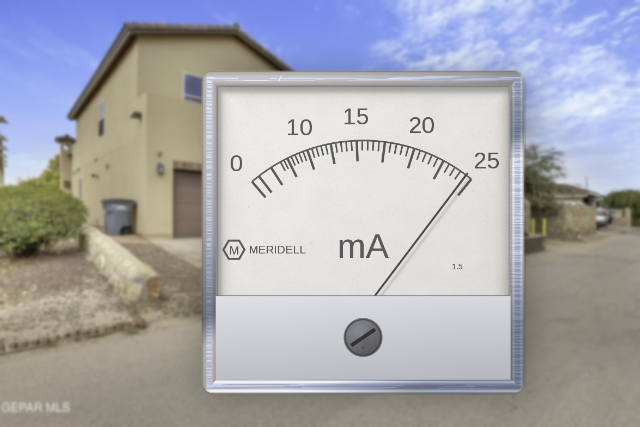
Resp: 24.5 mA
